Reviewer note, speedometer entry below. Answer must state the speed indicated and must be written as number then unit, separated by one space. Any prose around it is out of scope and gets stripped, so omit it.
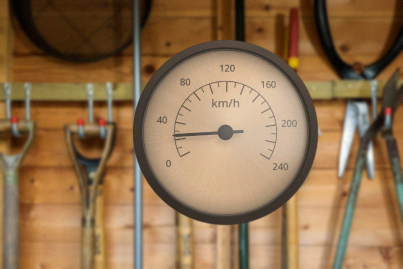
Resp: 25 km/h
